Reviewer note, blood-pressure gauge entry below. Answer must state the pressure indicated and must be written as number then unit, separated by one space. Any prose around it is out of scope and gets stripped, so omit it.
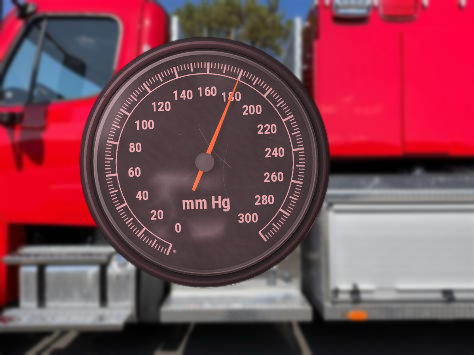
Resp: 180 mmHg
